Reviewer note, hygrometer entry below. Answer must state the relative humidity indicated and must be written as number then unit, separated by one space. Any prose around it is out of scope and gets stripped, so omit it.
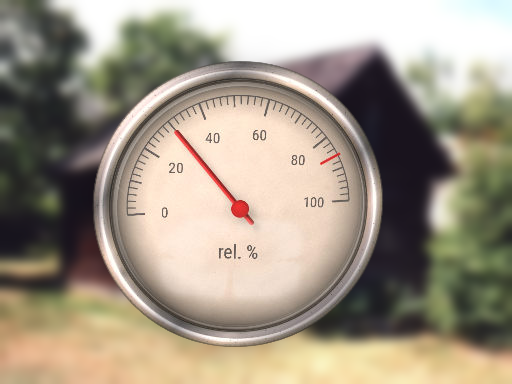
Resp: 30 %
